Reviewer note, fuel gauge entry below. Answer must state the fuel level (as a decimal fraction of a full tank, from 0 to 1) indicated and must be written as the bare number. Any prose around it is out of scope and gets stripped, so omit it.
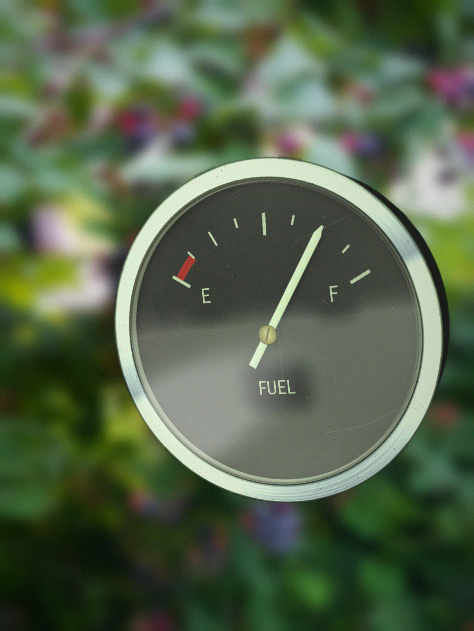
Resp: 0.75
